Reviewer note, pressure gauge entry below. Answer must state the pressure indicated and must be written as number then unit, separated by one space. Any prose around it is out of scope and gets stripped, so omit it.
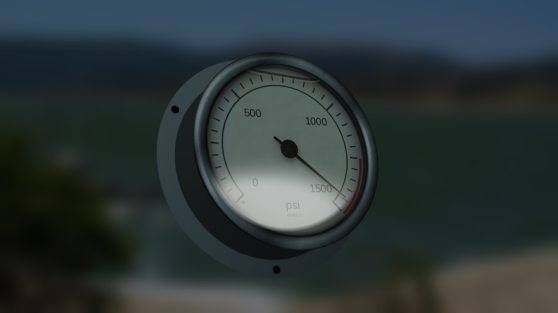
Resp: 1450 psi
